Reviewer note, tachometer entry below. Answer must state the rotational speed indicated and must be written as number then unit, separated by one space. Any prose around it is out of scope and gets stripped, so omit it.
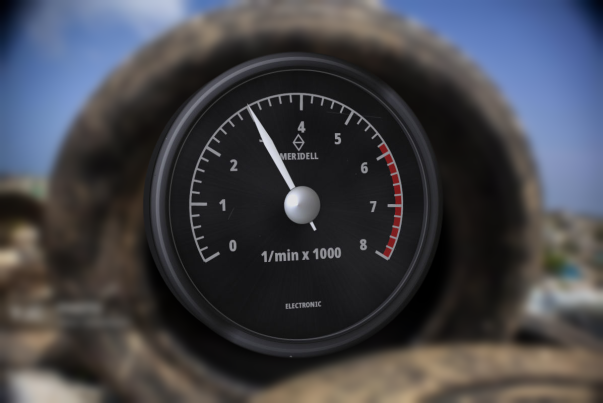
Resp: 3000 rpm
